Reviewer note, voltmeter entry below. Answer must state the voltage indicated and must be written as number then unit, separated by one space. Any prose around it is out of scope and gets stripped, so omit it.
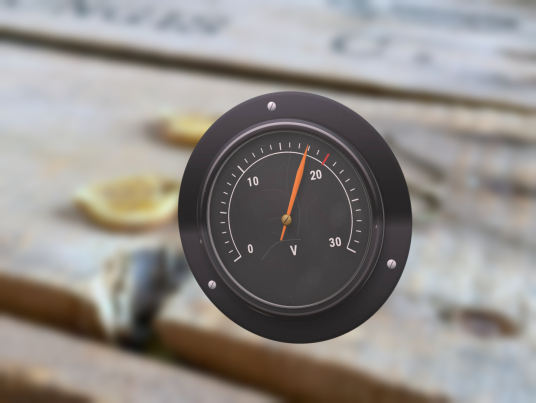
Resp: 18 V
